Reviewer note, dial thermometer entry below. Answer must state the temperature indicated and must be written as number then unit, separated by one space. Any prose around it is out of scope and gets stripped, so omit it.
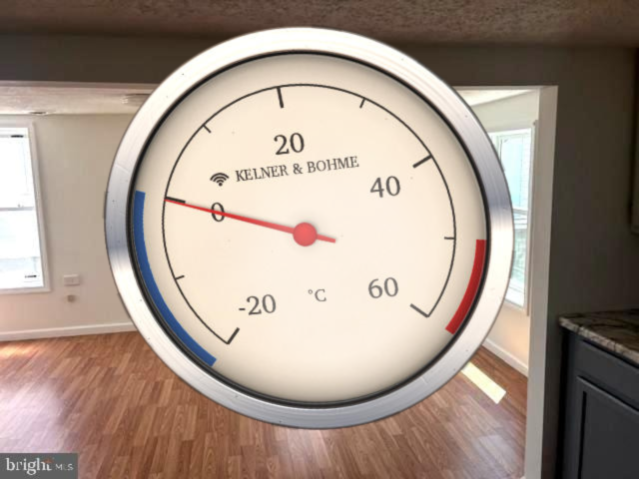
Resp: 0 °C
